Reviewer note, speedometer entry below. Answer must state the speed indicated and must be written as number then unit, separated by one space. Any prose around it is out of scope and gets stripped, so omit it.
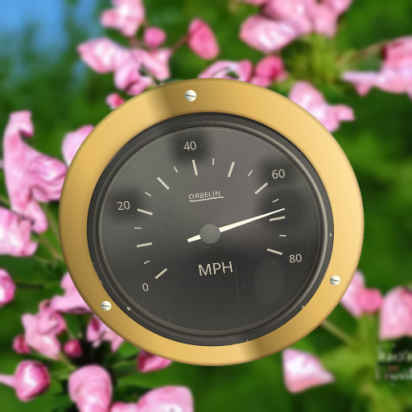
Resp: 67.5 mph
